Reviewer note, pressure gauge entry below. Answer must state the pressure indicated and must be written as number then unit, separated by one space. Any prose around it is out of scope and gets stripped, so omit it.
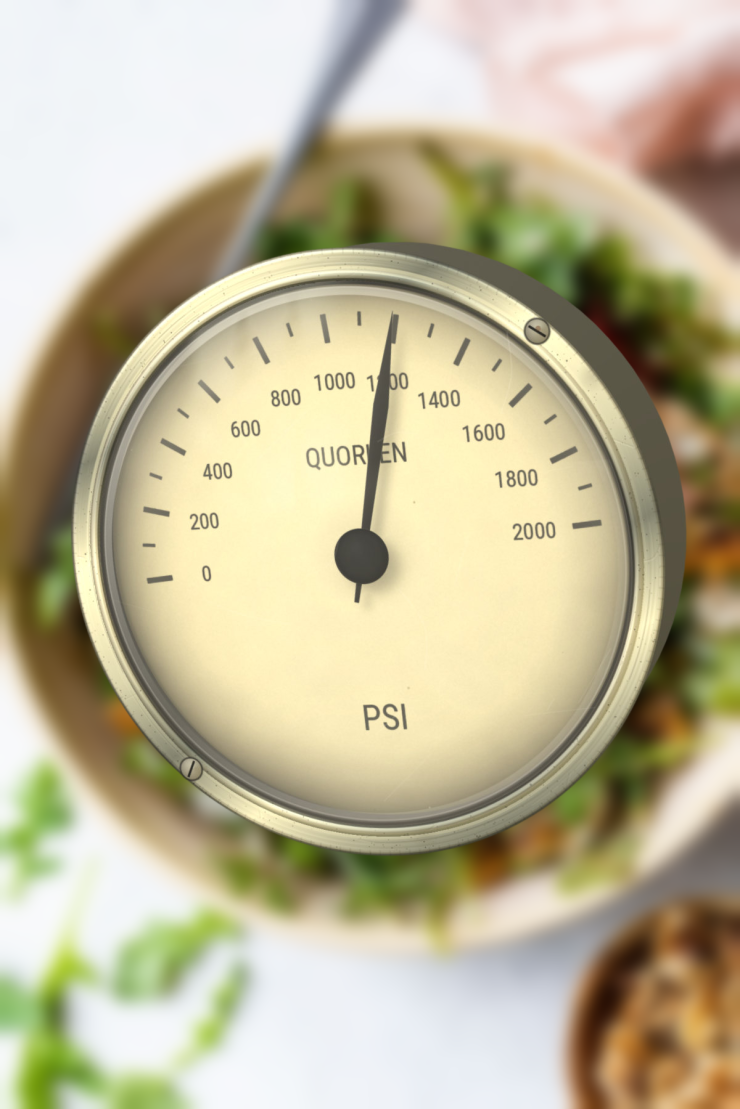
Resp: 1200 psi
